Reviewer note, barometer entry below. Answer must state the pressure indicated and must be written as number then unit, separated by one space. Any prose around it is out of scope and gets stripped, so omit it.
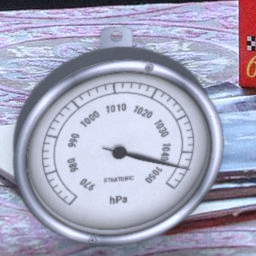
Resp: 1044 hPa
